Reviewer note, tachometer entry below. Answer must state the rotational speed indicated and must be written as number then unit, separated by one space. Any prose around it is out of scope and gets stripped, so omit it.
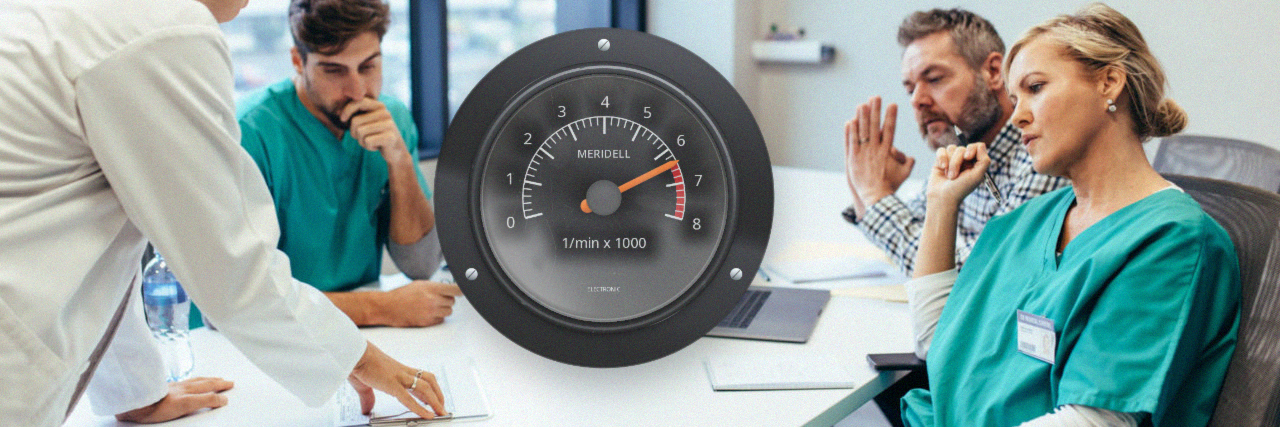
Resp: 6400 rpm
